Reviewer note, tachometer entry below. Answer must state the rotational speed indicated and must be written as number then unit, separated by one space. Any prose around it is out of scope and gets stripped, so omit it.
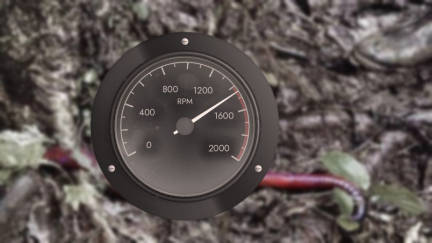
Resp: 1450 rpm
